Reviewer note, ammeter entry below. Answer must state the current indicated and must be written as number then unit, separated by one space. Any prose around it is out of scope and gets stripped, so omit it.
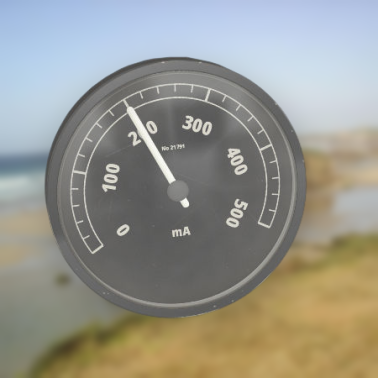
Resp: 200 mA
